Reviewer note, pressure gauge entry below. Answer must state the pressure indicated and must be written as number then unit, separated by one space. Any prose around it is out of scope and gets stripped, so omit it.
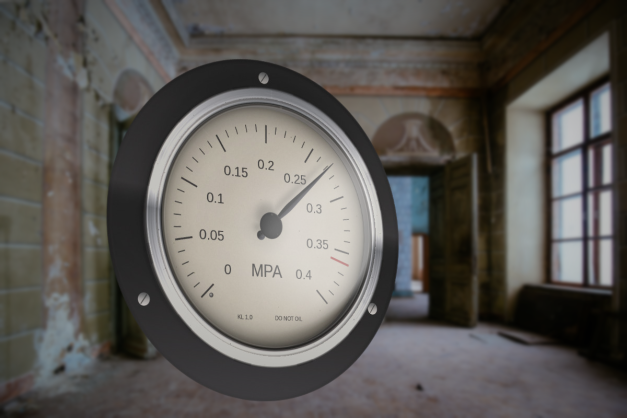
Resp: 0.27 MPa
